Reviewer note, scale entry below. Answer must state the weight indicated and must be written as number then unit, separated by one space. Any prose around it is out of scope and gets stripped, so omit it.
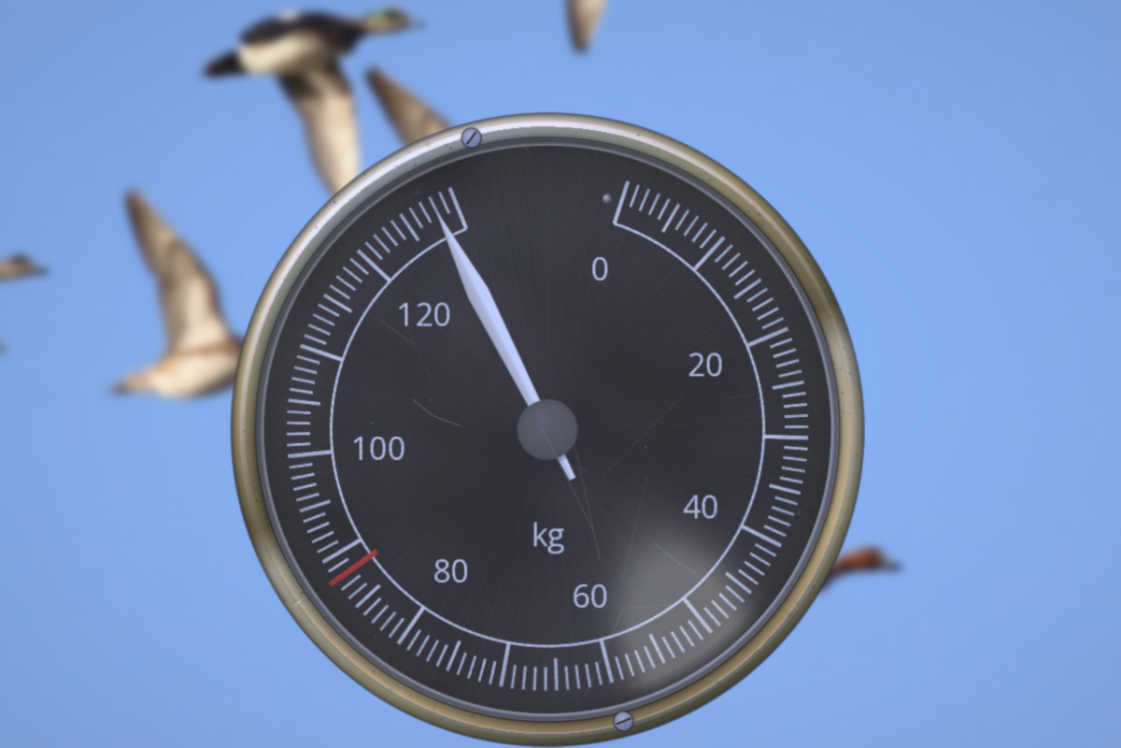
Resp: 128 kg
